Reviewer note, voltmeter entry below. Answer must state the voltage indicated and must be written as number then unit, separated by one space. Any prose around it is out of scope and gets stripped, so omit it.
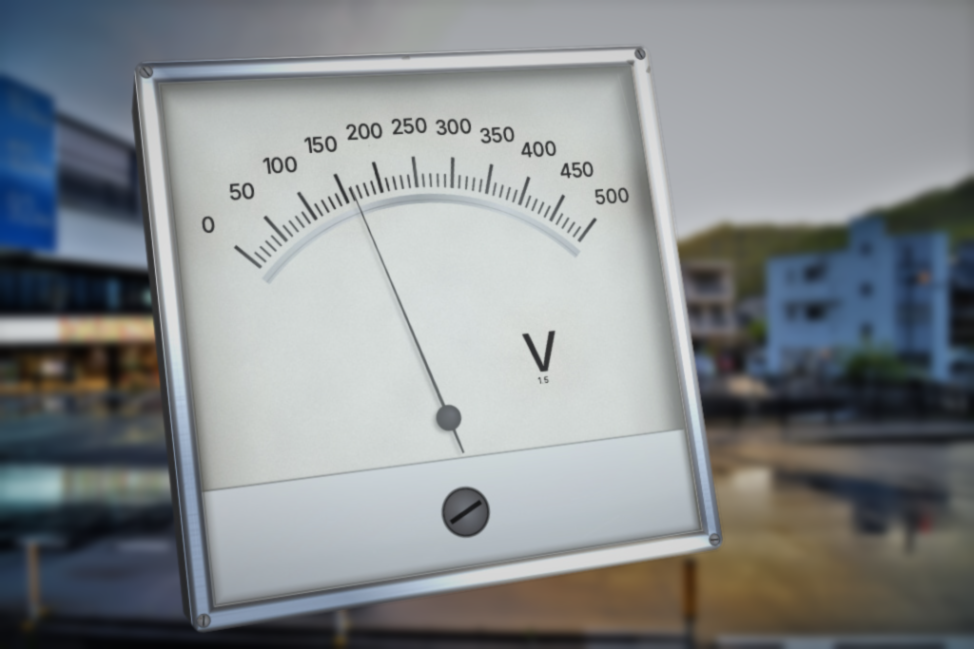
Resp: 160 V
